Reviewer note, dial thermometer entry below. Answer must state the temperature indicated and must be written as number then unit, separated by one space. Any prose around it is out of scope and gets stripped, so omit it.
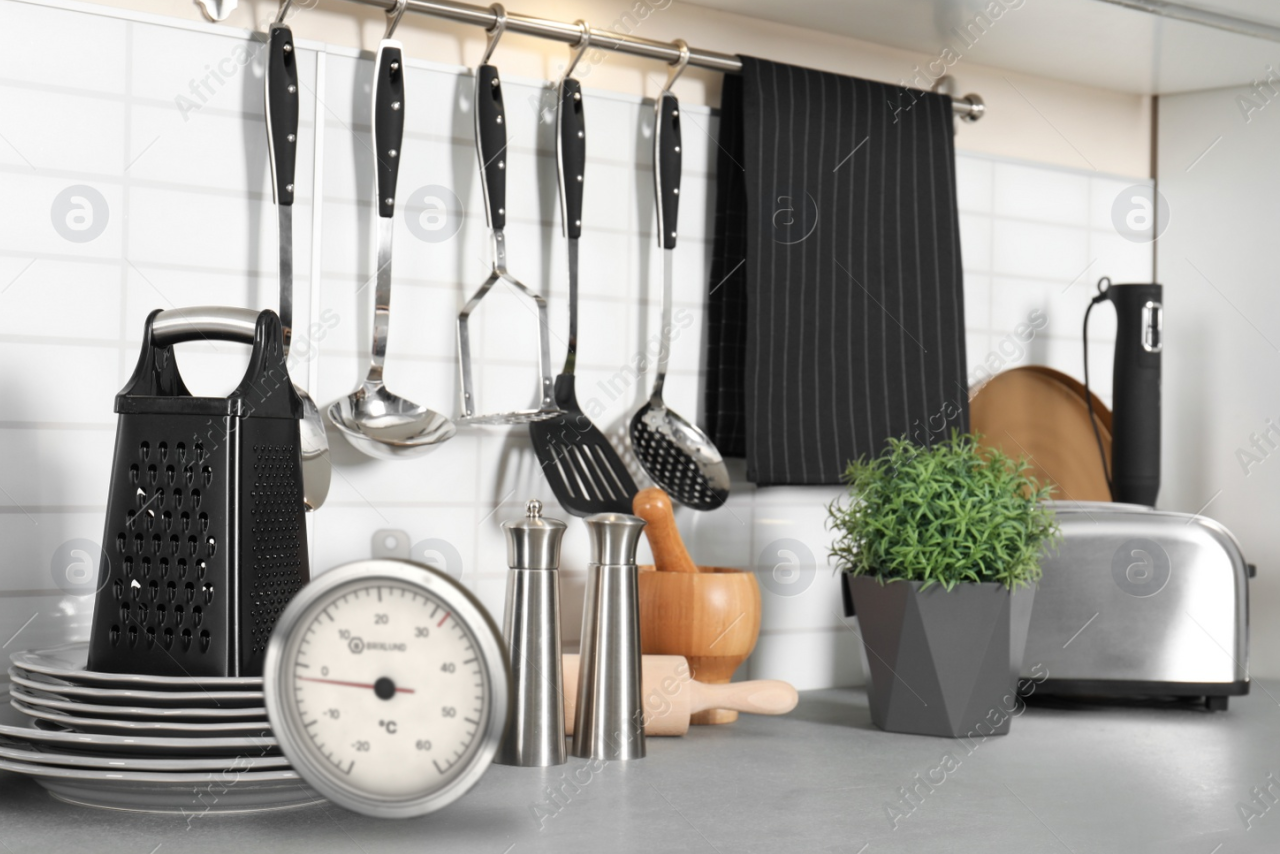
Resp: -2 °C
